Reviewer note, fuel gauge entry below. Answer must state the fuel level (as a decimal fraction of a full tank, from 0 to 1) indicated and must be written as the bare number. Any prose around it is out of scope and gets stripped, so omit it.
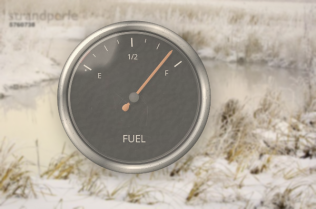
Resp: 0.875
